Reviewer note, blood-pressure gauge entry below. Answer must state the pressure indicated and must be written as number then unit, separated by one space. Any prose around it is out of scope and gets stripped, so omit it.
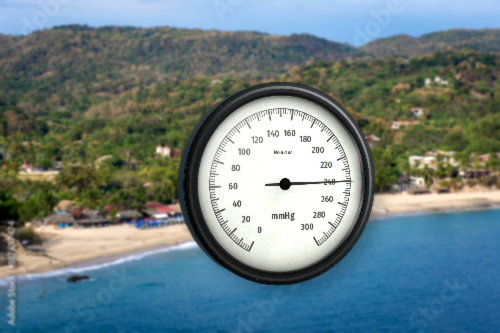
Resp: 240 mmHg
